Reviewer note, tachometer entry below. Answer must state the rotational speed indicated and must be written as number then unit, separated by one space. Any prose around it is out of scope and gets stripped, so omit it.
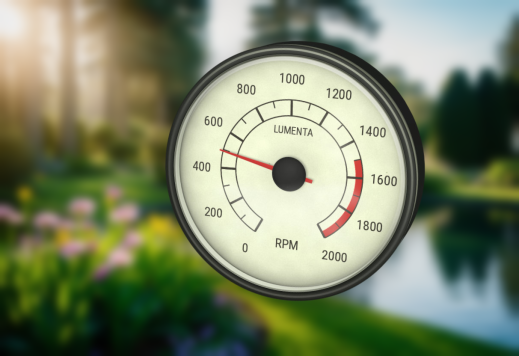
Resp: 500 rpm
